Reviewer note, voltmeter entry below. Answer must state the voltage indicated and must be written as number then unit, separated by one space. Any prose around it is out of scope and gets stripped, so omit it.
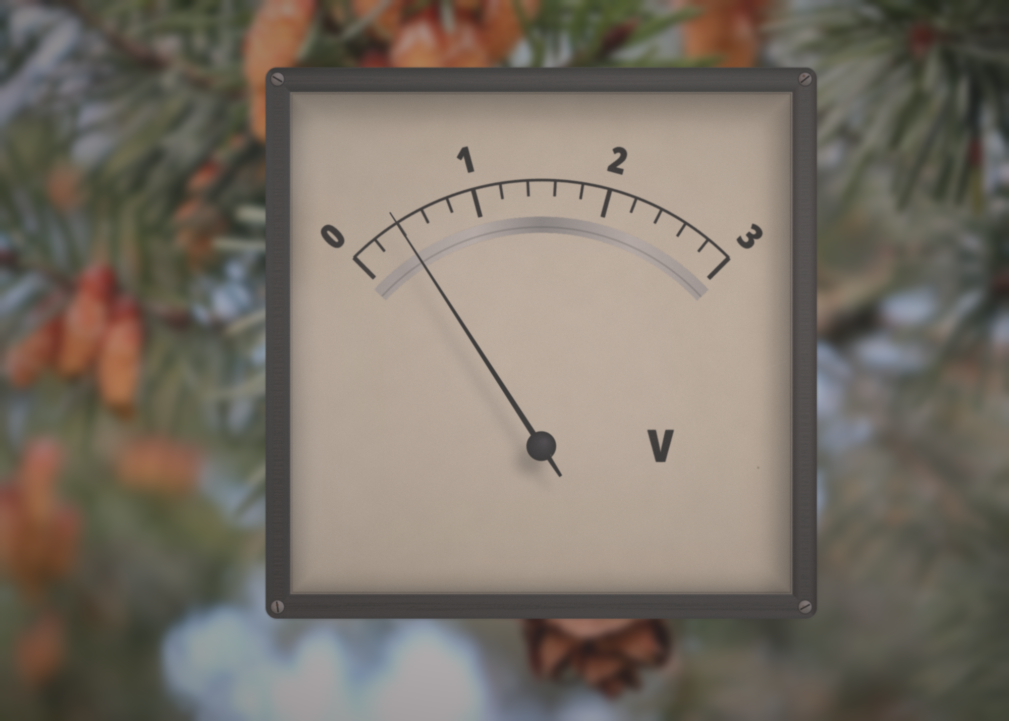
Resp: 0.4 V
